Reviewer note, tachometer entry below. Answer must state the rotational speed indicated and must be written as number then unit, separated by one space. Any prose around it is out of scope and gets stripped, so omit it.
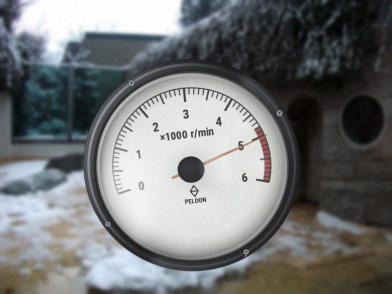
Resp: 5000 rpm
